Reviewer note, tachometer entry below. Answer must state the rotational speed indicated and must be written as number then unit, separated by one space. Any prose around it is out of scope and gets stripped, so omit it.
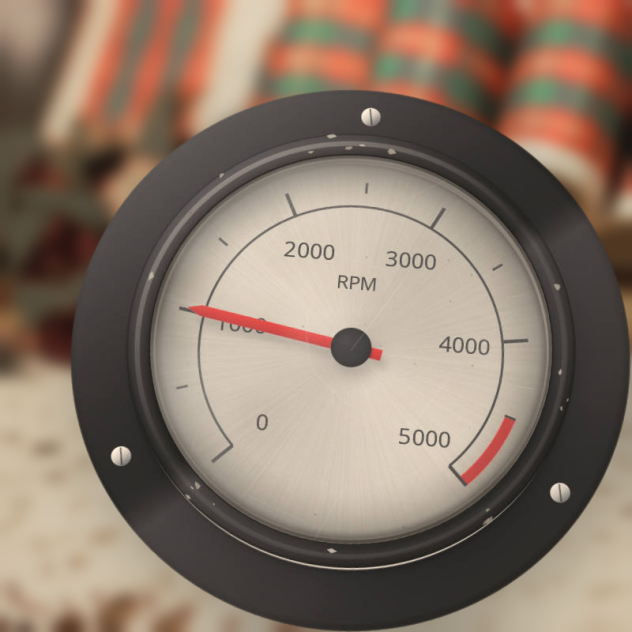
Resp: 1000 rpm
